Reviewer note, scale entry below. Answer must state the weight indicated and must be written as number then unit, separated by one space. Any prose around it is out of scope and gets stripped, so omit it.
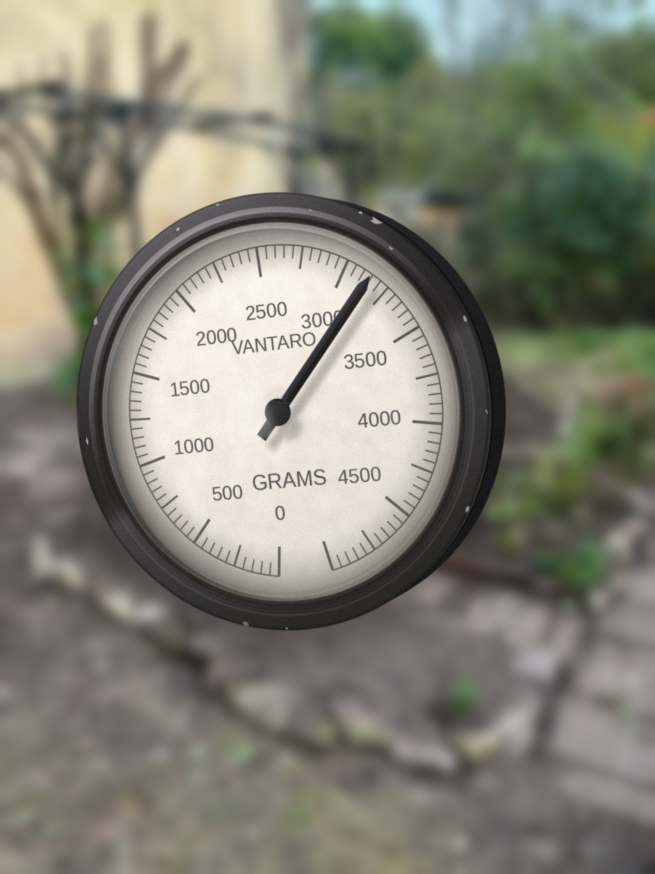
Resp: 3150 g
